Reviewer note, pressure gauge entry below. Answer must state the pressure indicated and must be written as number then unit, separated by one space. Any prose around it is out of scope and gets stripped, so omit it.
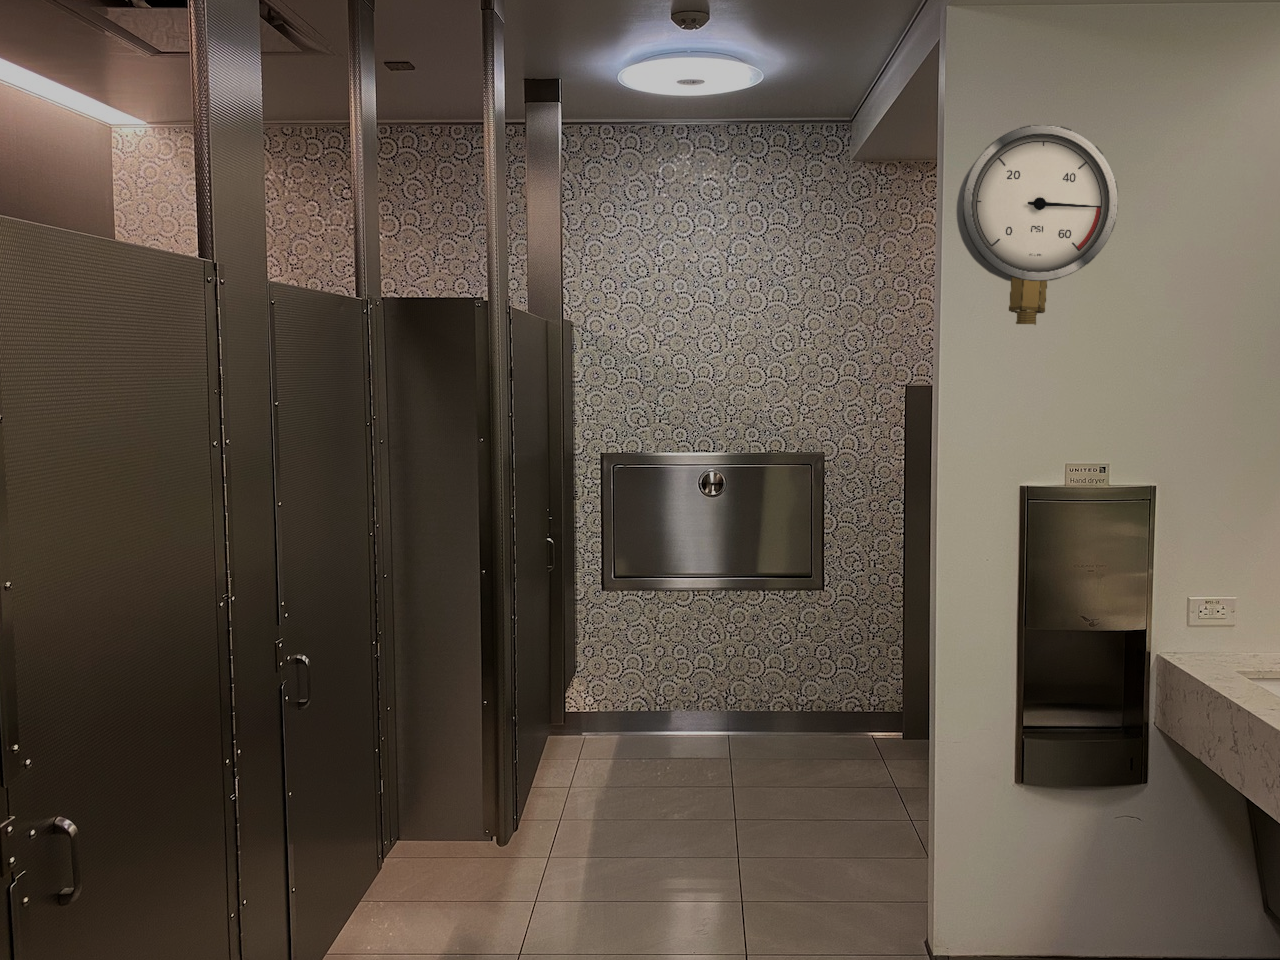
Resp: 50 psi
